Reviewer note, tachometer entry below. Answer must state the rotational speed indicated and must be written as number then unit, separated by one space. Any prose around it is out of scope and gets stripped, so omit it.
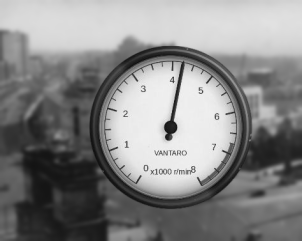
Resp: 4250 rpm
